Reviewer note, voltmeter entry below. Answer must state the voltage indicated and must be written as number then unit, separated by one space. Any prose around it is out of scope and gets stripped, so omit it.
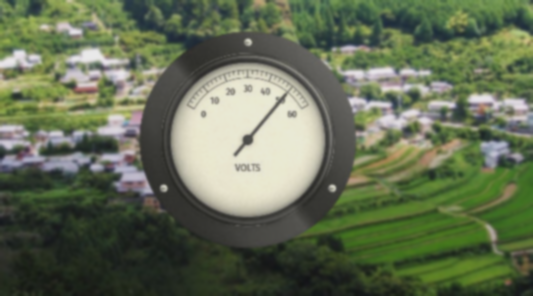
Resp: 50 V
